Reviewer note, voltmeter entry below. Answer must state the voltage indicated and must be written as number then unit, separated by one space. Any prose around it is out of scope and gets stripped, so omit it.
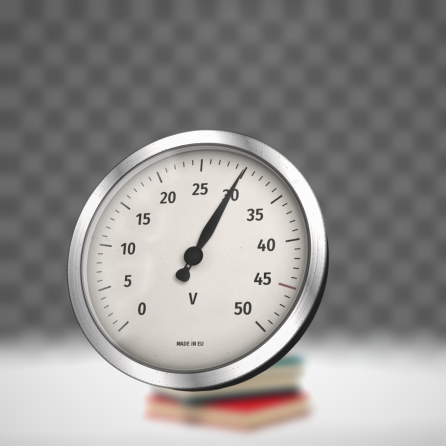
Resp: 30 V
